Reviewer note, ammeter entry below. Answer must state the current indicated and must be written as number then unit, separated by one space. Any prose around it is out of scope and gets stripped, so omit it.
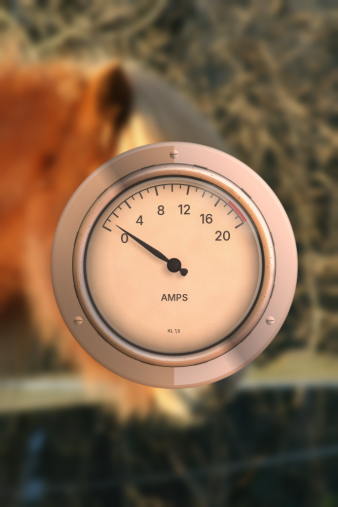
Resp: 1 A
